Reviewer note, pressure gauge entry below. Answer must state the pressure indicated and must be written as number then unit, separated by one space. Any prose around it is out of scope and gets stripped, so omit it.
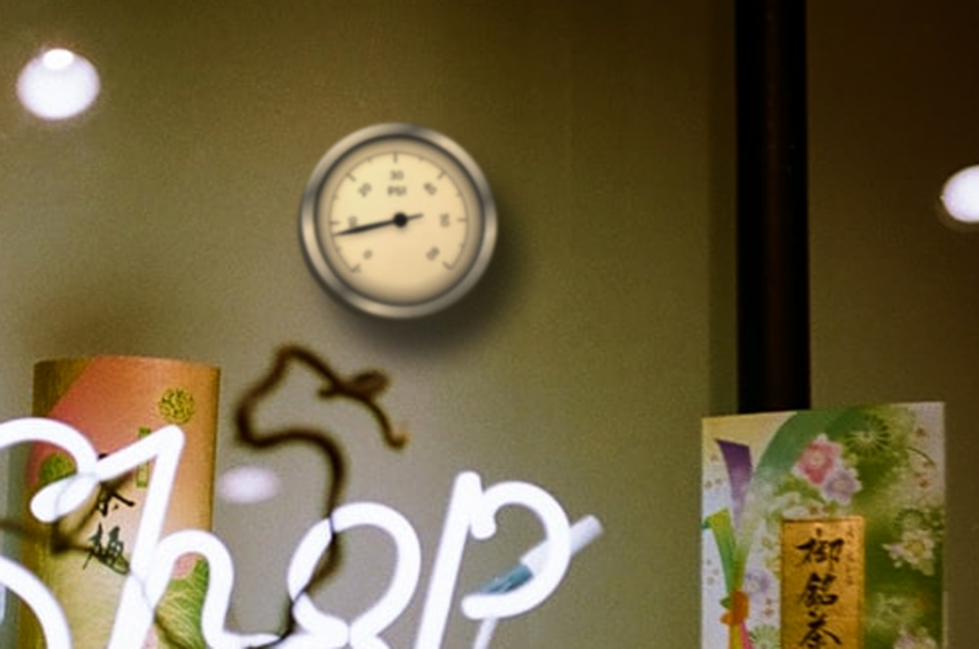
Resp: 7.5 psi
